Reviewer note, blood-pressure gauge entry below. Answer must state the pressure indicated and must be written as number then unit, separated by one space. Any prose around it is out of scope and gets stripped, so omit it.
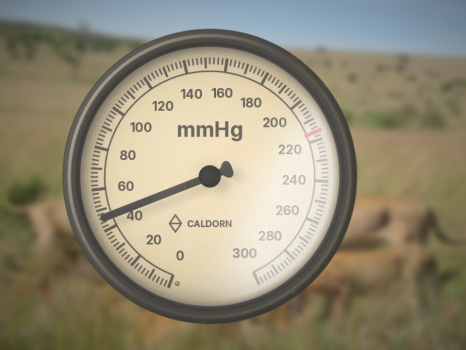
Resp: 46 mmHg
